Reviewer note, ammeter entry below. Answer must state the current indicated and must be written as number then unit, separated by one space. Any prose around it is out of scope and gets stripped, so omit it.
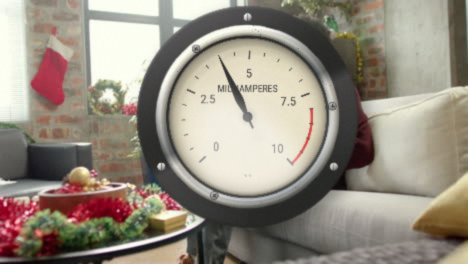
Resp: 4 mA
